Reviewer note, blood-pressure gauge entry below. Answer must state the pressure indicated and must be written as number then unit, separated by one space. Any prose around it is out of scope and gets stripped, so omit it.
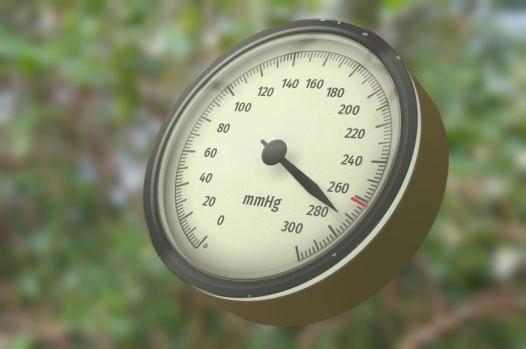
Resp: 272 mmHg
